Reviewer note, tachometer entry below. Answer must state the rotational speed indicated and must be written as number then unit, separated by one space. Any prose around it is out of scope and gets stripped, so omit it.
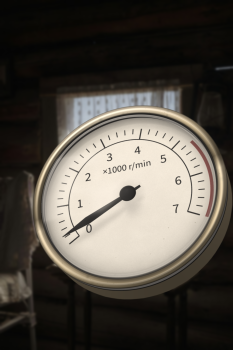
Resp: 200 rpm
